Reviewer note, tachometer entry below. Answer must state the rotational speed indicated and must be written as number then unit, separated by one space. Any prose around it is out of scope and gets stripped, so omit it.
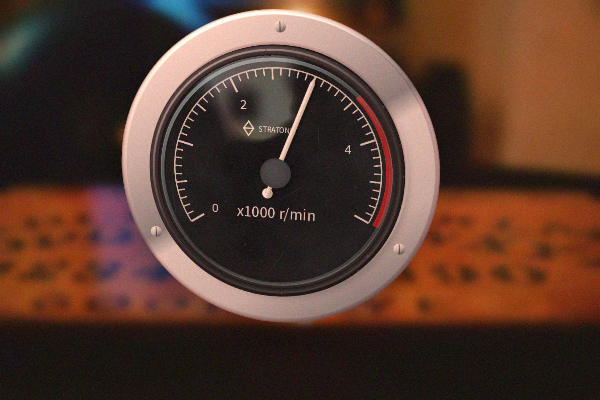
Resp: 3000 rpm
